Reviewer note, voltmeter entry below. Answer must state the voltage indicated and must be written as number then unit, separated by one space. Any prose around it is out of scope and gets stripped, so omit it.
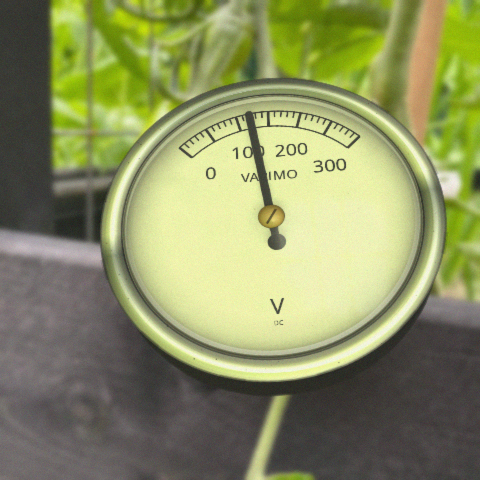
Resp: 120 V
